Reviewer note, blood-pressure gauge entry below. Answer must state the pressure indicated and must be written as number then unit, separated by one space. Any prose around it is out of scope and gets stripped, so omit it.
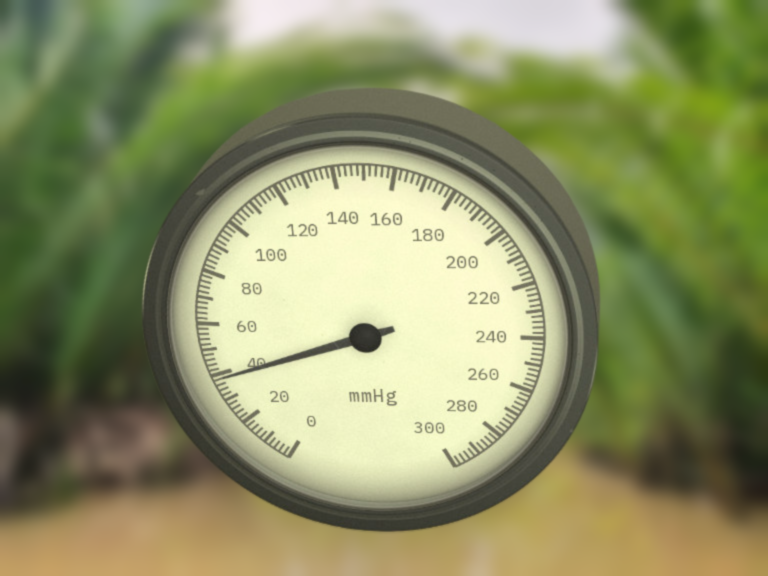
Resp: 40 mmHg
